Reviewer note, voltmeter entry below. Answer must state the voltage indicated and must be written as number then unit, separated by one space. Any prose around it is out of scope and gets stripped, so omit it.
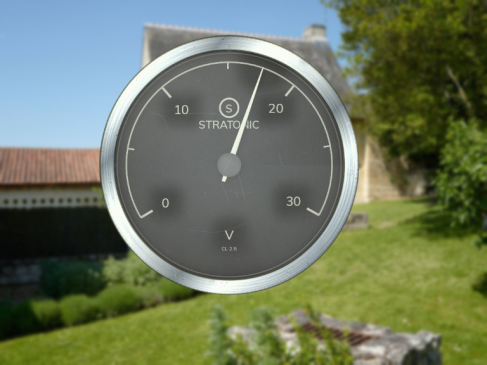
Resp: 17.5 V
